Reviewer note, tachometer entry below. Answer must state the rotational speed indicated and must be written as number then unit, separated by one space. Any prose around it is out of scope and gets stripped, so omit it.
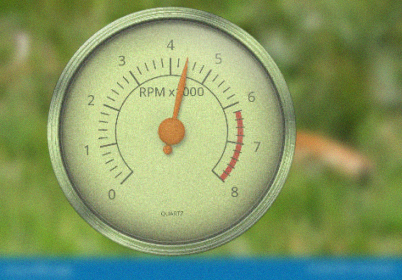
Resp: 4400 rpm
